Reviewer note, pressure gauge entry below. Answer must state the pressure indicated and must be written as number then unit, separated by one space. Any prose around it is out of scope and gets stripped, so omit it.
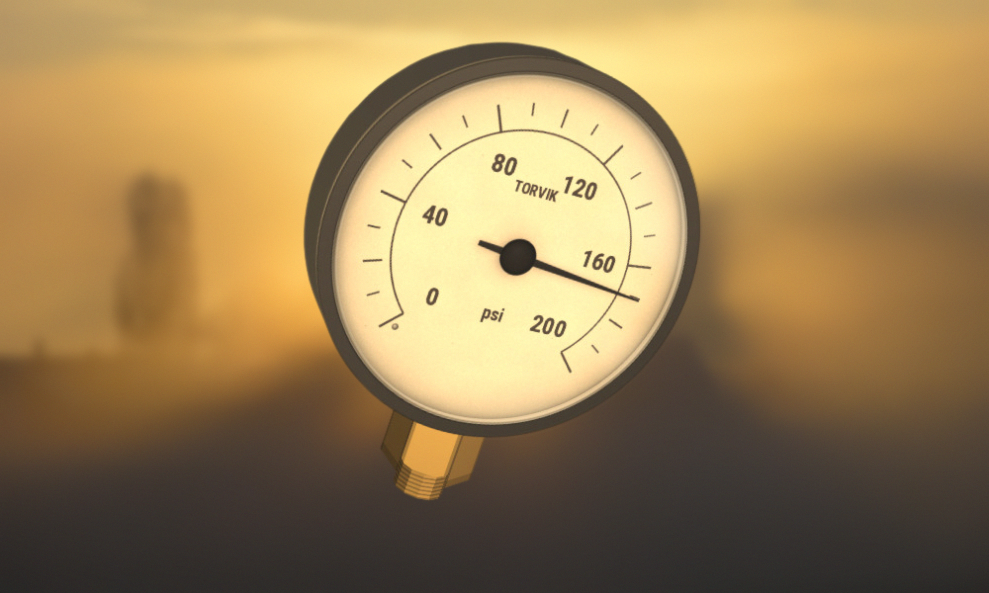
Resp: 170 psi
